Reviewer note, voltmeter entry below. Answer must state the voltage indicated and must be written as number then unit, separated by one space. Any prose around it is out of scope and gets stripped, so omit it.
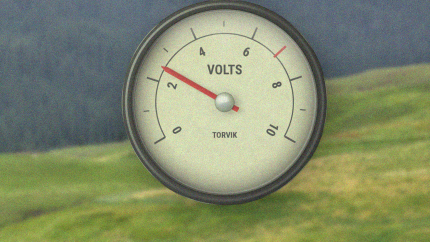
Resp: 2.5 V
